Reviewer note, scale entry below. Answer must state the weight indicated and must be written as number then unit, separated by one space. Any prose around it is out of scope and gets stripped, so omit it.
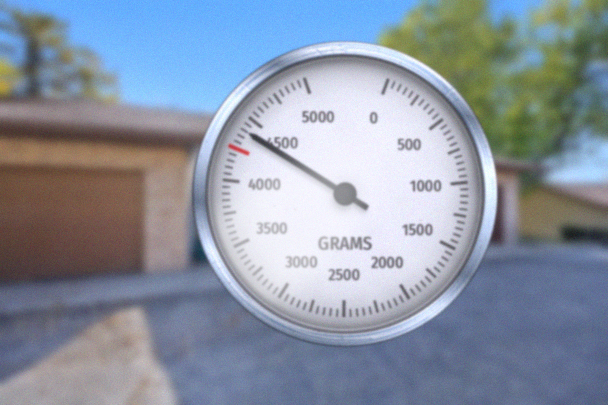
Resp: 4400 g
